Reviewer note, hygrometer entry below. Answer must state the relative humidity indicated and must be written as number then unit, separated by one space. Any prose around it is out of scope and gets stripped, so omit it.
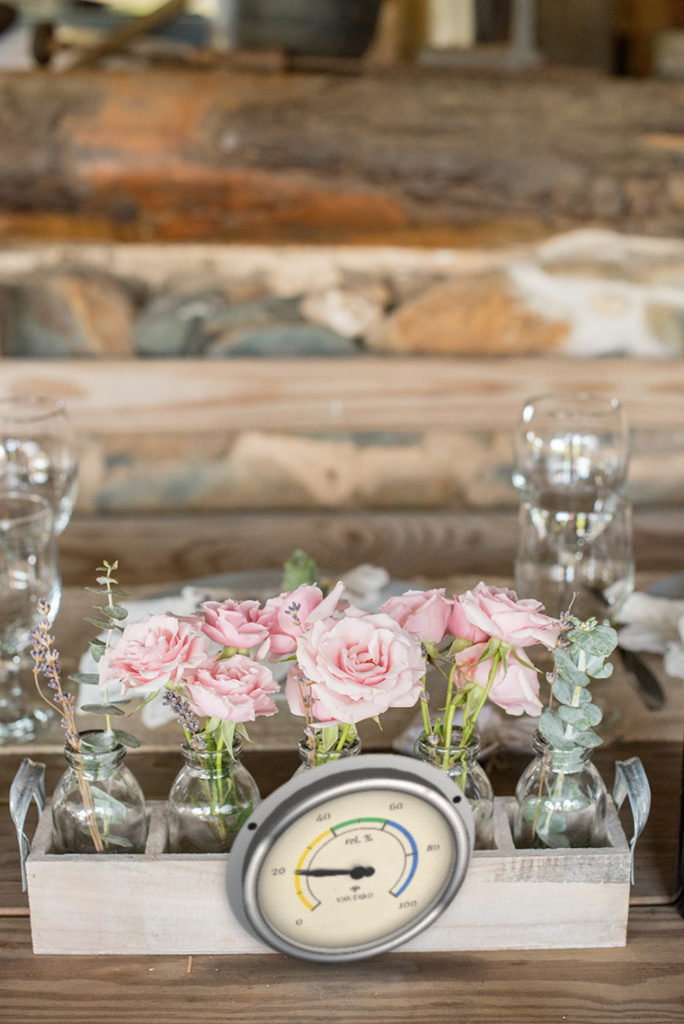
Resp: 20 %
